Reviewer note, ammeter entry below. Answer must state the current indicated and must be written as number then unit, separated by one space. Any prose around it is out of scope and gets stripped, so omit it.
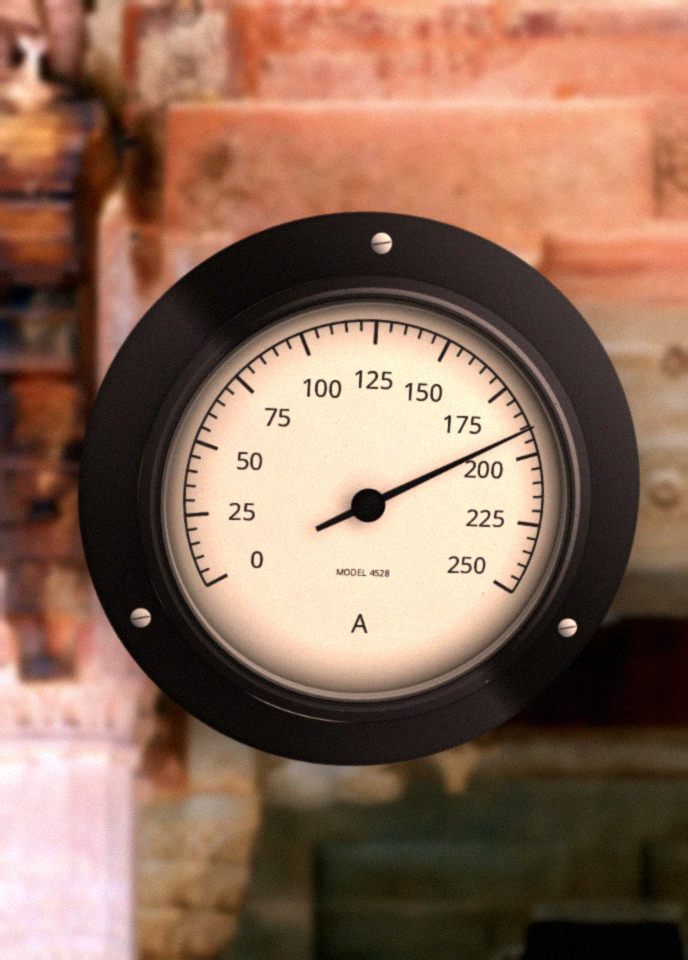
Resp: 190 A
